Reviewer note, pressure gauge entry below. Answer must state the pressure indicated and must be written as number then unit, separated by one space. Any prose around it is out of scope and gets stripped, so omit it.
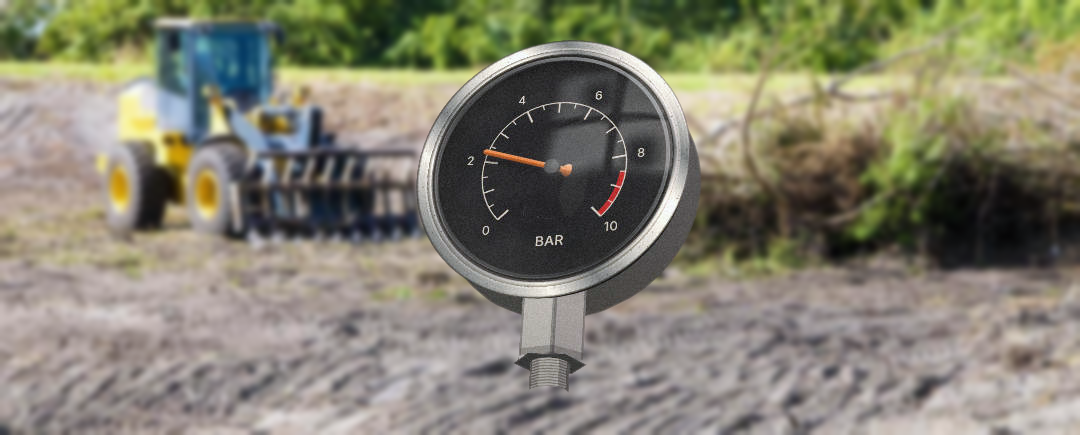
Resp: 2.25 bar
